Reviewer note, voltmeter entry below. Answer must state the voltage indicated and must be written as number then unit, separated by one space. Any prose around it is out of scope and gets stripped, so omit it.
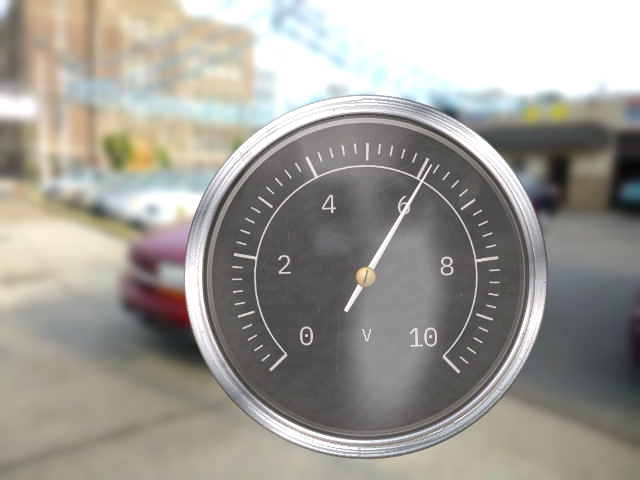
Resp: 6.1 V
